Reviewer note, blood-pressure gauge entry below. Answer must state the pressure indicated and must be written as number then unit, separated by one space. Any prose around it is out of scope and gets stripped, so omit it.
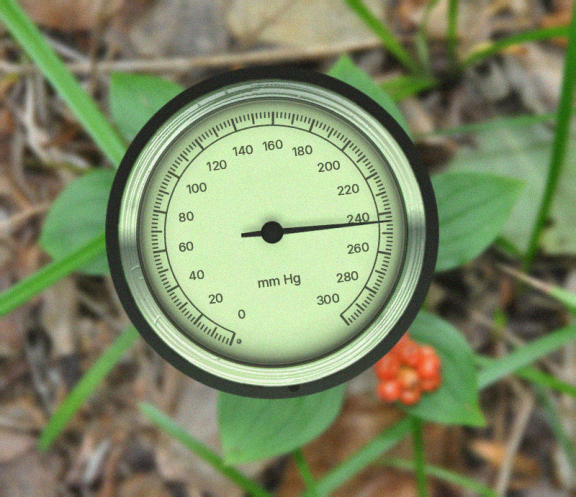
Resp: 244 mmHg
